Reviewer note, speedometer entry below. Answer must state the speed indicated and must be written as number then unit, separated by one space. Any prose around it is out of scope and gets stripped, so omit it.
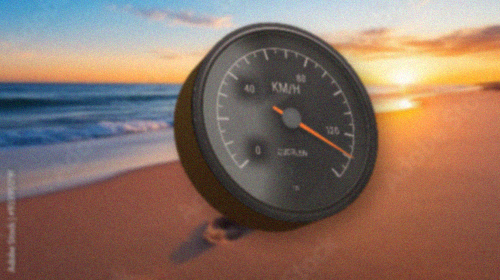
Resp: 130 km/h
